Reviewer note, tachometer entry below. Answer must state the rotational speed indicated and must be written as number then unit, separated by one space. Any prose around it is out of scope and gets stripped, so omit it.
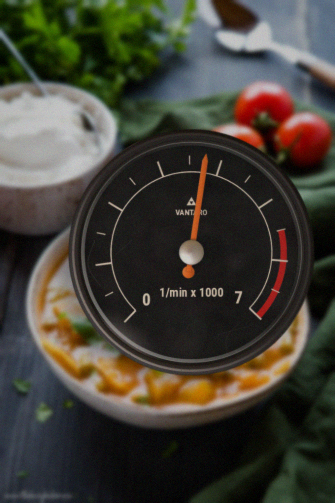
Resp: 3750 rpm
